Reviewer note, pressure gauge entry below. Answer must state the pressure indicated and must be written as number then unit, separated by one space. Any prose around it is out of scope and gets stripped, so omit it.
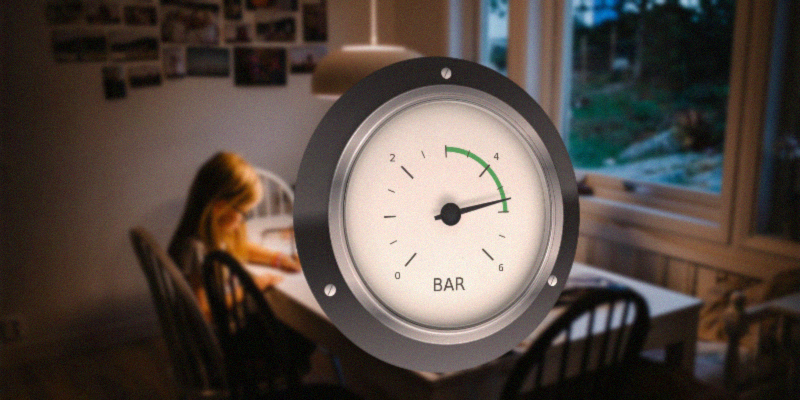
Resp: 4.75 bar
